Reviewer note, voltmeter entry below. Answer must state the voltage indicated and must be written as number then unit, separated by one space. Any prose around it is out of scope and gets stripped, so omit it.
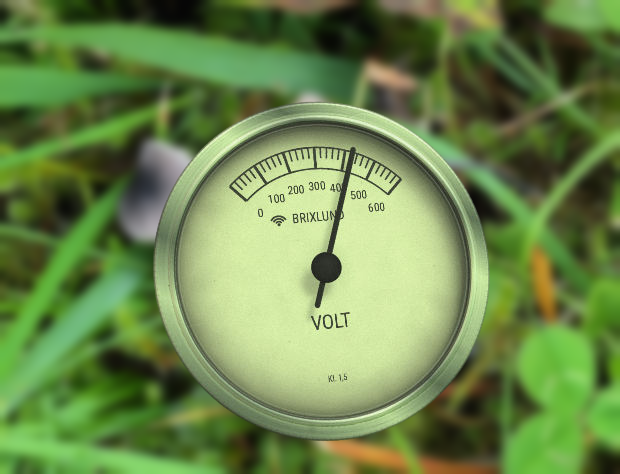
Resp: 420 V
